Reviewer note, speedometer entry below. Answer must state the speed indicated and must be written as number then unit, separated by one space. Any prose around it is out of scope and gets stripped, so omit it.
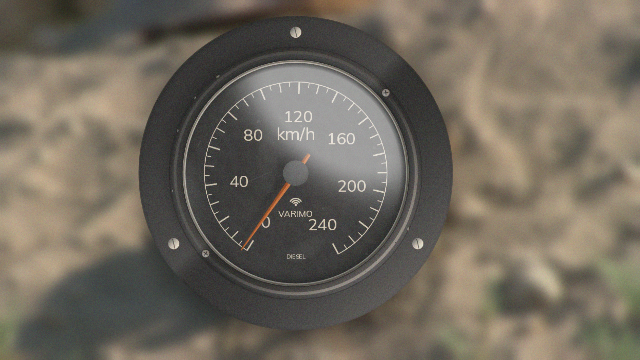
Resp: 2.5 km/h
